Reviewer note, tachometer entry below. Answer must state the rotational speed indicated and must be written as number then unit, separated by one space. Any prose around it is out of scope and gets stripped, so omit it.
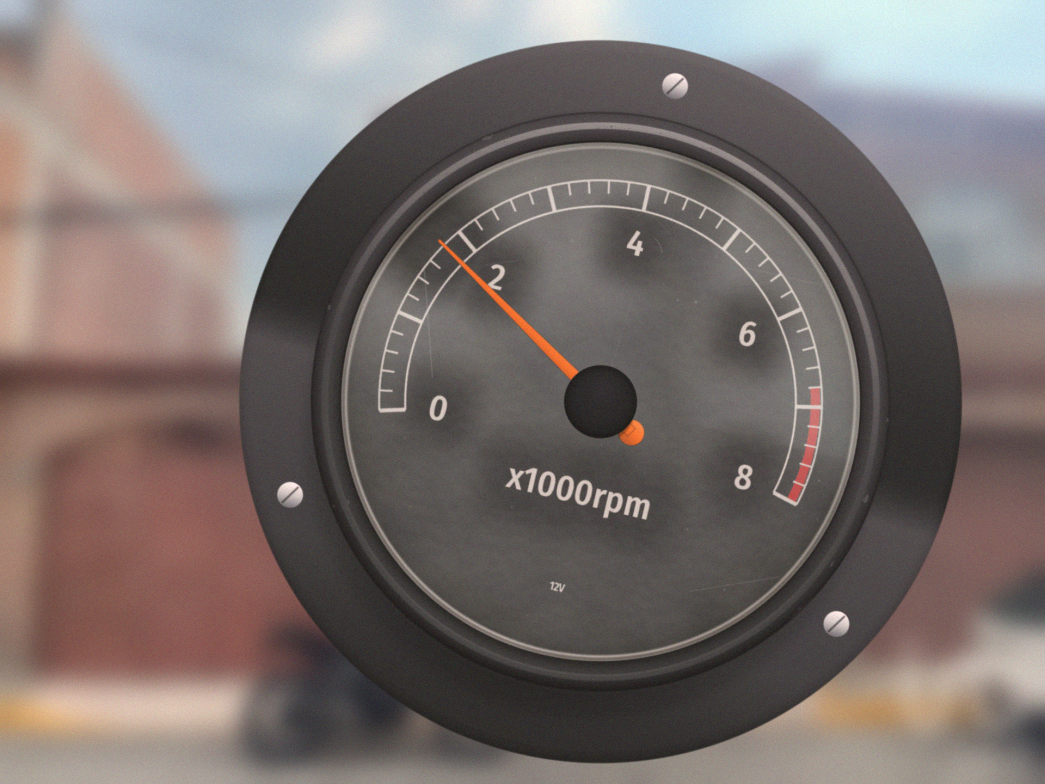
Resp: 1800 rpm
